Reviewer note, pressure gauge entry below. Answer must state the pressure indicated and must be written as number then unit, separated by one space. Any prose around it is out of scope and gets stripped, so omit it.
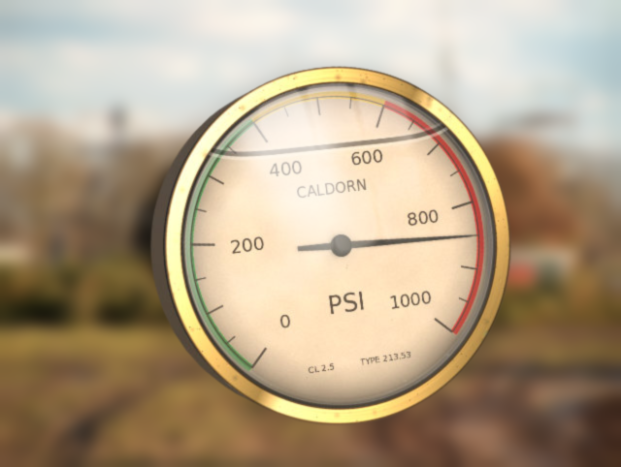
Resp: 850 psi
